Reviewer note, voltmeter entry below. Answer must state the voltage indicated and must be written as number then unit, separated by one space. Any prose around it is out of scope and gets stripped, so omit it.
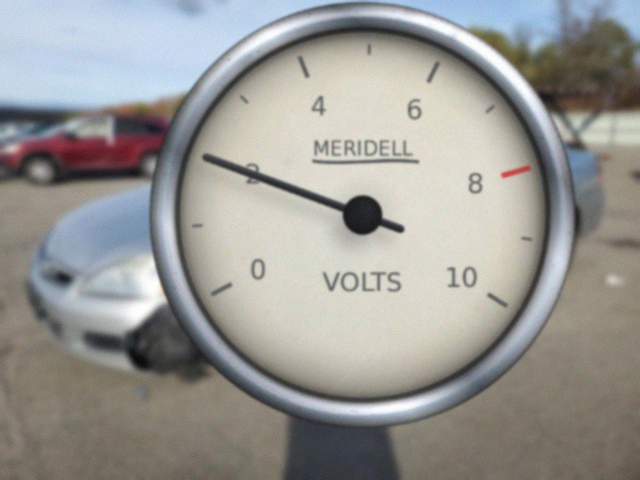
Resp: 2 V
